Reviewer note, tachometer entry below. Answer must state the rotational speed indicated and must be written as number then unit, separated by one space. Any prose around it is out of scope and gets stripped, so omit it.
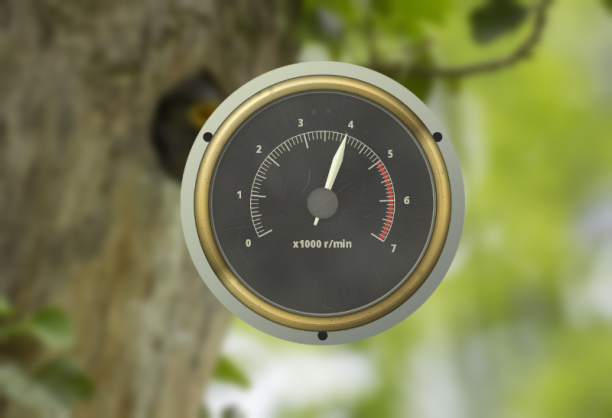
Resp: 4000 rpm
